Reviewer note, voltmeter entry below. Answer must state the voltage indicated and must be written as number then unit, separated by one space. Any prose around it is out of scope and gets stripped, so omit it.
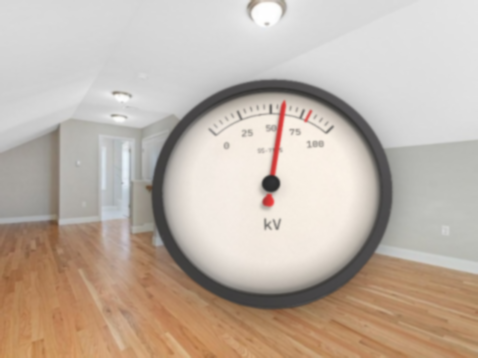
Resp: 60 kV
